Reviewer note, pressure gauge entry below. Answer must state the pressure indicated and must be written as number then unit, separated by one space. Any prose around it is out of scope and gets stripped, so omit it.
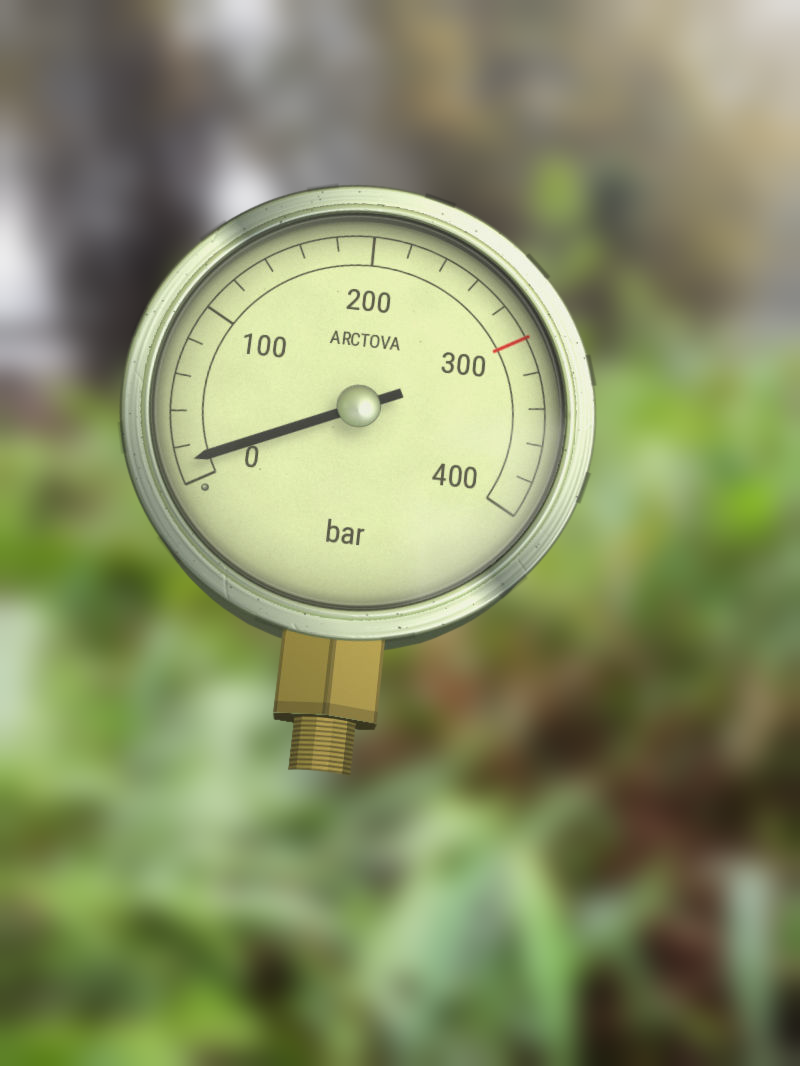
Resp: 10 bar
